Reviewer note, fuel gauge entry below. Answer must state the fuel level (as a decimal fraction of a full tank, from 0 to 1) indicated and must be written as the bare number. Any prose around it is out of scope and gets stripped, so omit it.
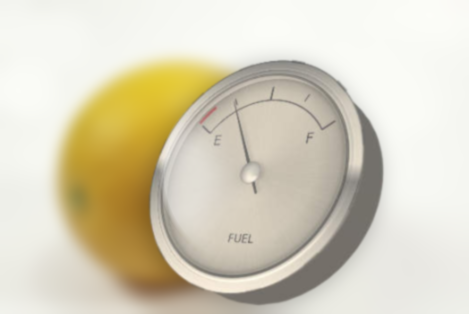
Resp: 0.25
